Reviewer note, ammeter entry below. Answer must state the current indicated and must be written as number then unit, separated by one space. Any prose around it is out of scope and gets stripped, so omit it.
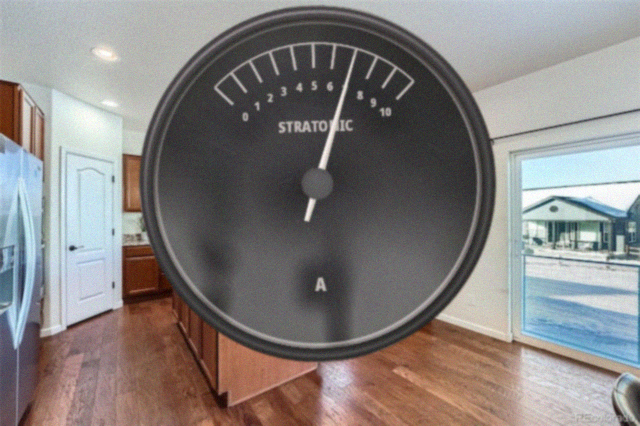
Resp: 7 A
